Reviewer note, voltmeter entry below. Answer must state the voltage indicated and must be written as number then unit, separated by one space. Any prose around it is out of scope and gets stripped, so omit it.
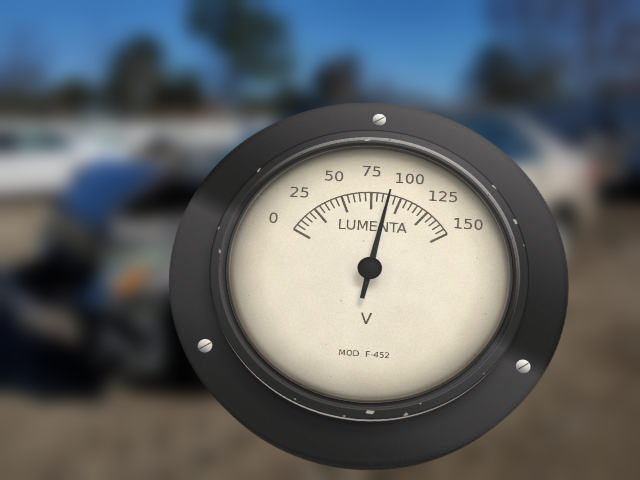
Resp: 90 V
